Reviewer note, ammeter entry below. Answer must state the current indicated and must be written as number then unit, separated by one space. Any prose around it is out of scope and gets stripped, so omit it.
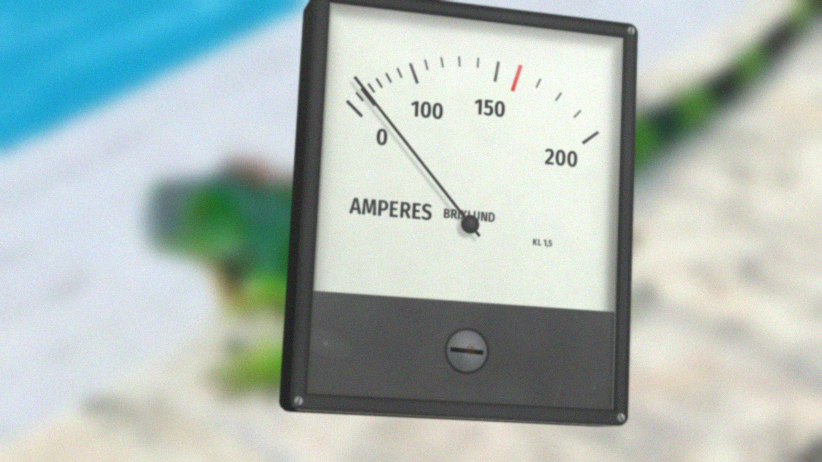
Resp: 50 A
